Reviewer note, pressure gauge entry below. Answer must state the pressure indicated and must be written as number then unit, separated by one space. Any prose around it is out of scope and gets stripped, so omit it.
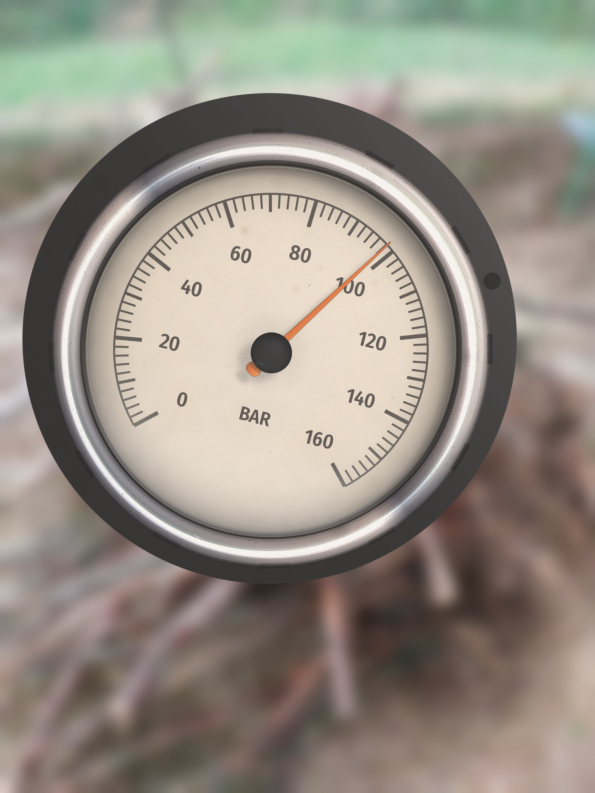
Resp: 98 bar
